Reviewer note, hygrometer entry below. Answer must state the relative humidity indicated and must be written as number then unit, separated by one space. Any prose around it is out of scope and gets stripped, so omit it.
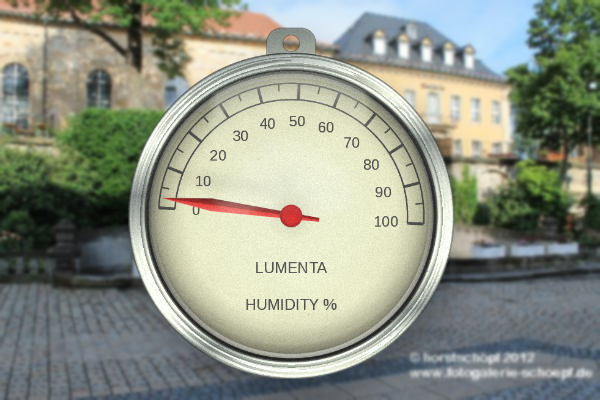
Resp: 2.5 %
